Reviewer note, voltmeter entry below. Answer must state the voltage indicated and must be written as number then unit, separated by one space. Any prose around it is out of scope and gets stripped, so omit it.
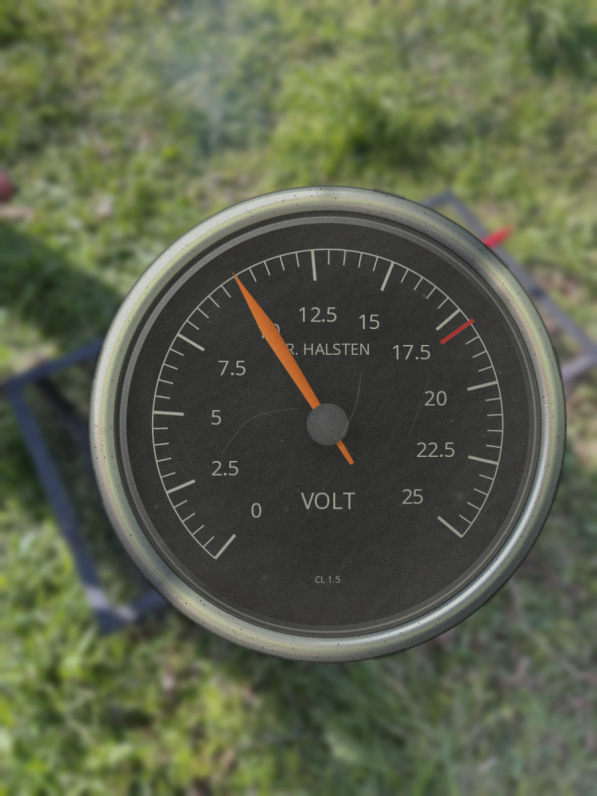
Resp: 10 V
